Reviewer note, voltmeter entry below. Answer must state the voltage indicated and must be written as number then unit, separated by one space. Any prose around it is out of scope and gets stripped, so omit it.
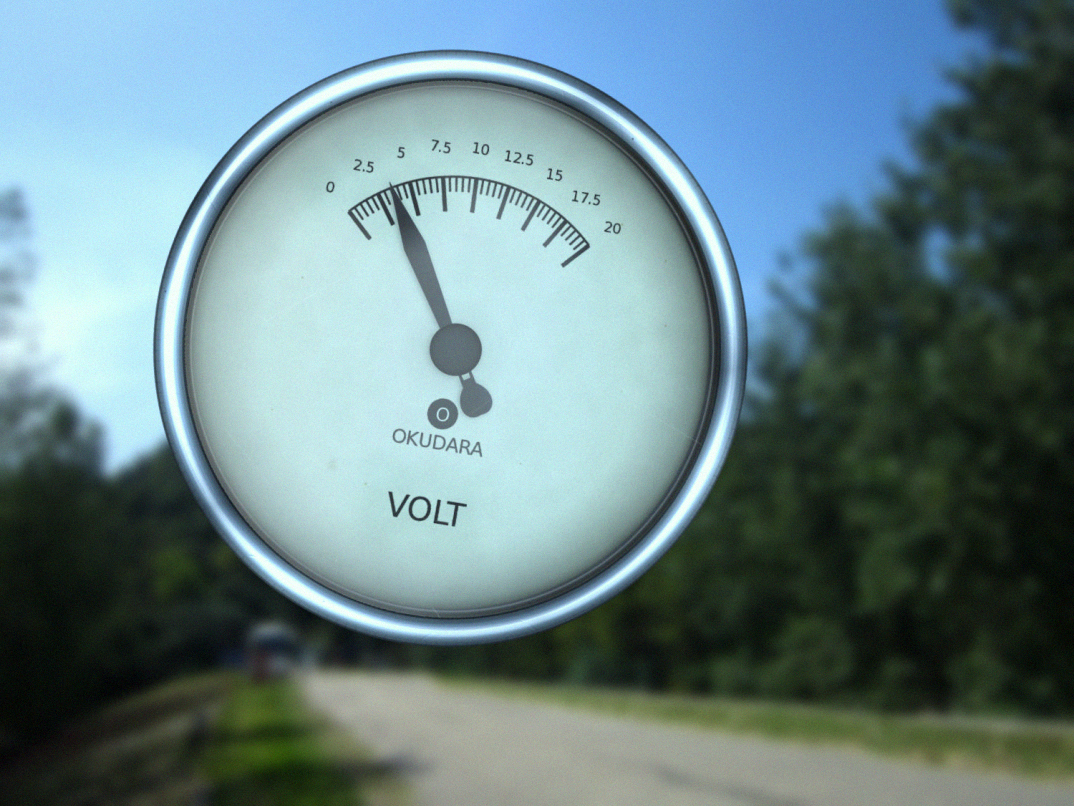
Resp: 3.5 V
